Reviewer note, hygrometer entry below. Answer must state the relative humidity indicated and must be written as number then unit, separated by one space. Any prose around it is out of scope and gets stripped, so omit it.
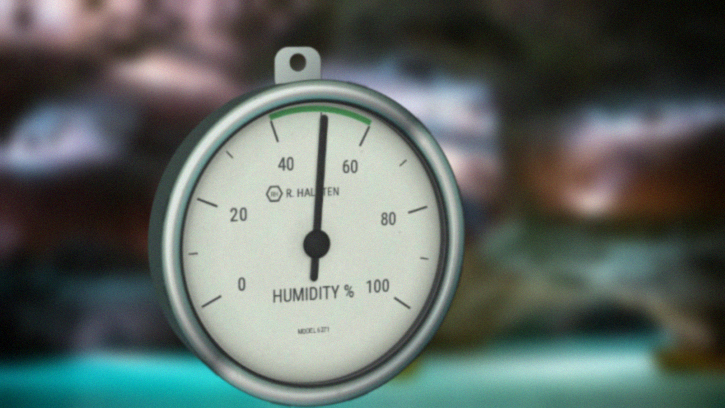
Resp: 50 %
